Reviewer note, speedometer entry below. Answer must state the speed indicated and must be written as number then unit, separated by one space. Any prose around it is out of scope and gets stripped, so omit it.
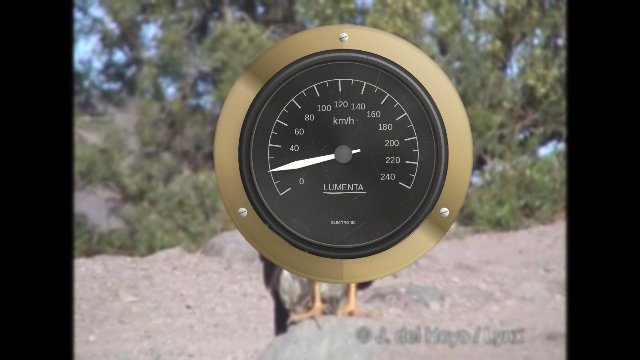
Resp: 20 km/h
